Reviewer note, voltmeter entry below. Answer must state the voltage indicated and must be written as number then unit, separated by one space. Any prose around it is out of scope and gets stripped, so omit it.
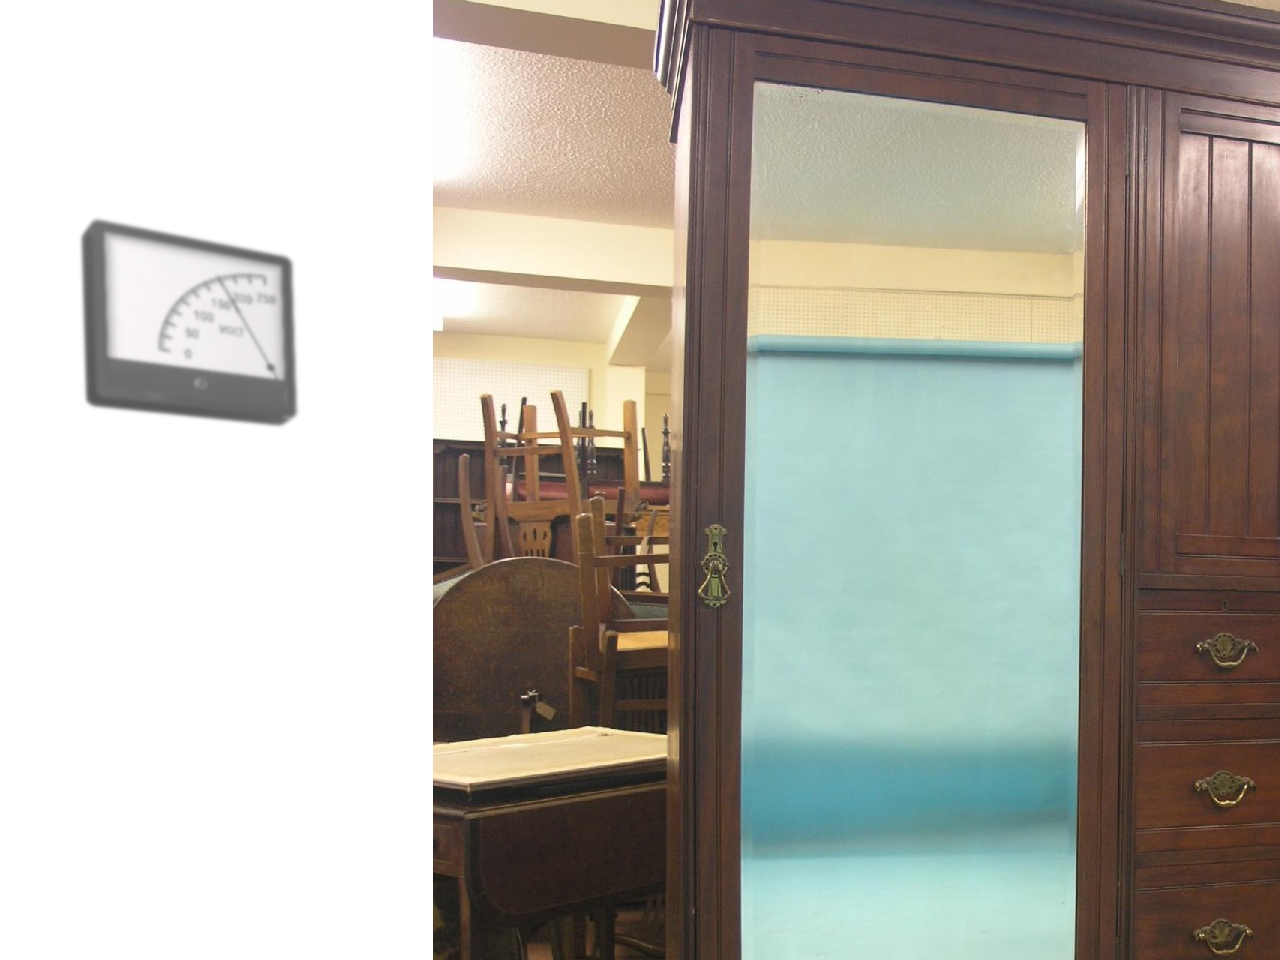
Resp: 175 V
